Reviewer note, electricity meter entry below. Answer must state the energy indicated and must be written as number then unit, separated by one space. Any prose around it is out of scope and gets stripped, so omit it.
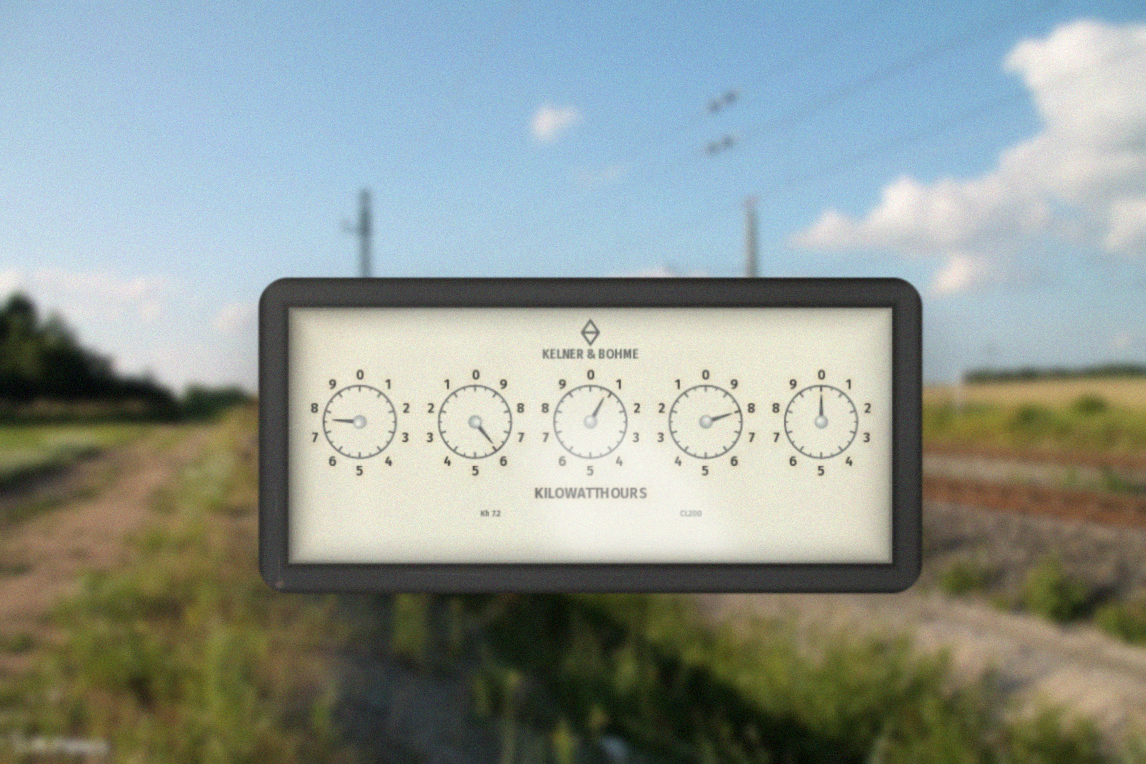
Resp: 76080 kWh
